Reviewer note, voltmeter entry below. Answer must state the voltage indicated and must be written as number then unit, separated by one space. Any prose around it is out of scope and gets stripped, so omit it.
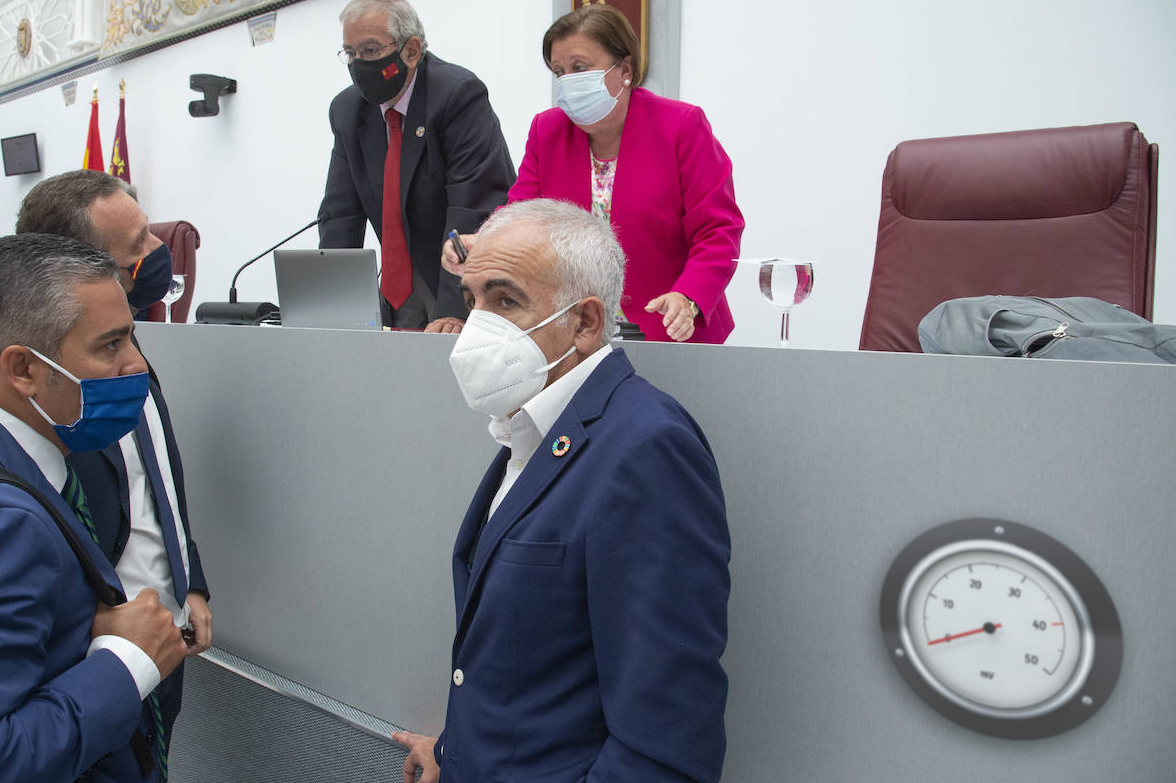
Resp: 0 mV
